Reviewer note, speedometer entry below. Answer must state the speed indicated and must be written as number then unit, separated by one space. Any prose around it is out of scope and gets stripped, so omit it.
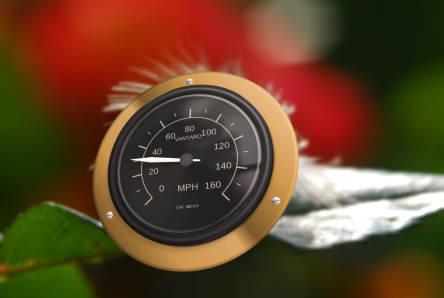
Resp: 30 mph
